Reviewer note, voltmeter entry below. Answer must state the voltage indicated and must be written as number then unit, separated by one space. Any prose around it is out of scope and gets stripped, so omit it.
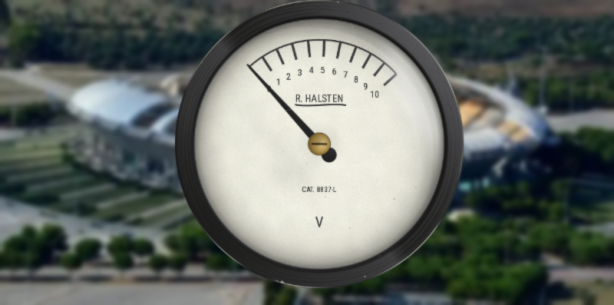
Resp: 0 V
